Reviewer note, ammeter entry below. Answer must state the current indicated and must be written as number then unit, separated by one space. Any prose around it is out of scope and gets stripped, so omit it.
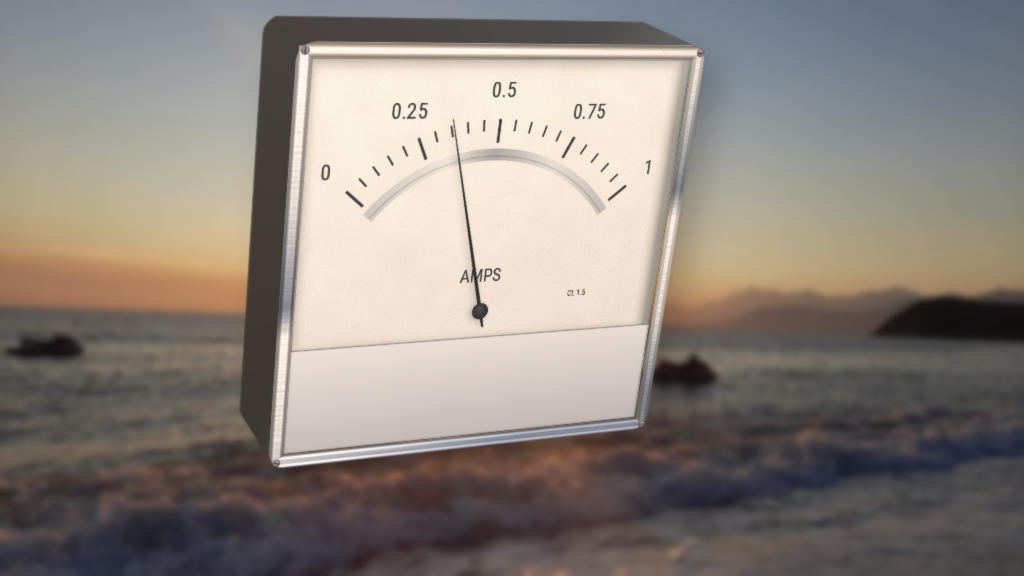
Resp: 0.35 A
